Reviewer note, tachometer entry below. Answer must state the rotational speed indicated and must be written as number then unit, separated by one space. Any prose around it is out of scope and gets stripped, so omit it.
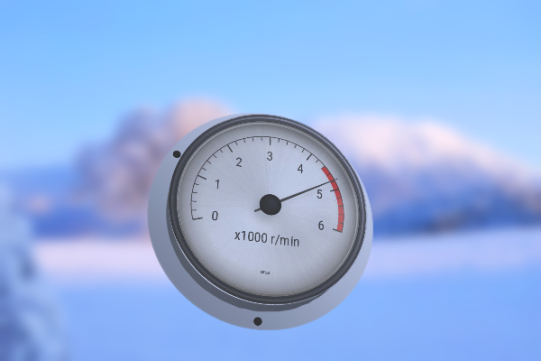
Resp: 4800 rpm
